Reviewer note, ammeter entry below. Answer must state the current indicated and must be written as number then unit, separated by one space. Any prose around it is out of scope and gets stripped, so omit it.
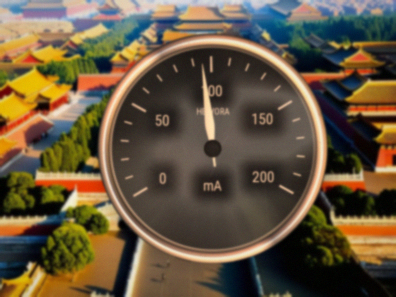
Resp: 95 mA
